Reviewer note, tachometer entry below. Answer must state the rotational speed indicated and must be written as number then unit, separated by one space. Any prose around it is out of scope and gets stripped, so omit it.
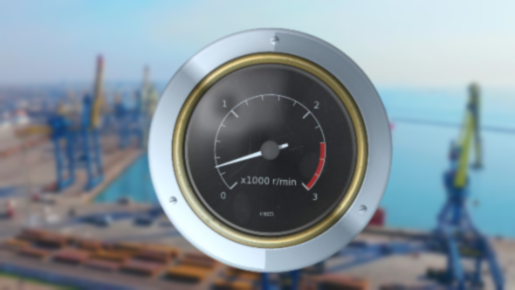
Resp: 300 rpm
